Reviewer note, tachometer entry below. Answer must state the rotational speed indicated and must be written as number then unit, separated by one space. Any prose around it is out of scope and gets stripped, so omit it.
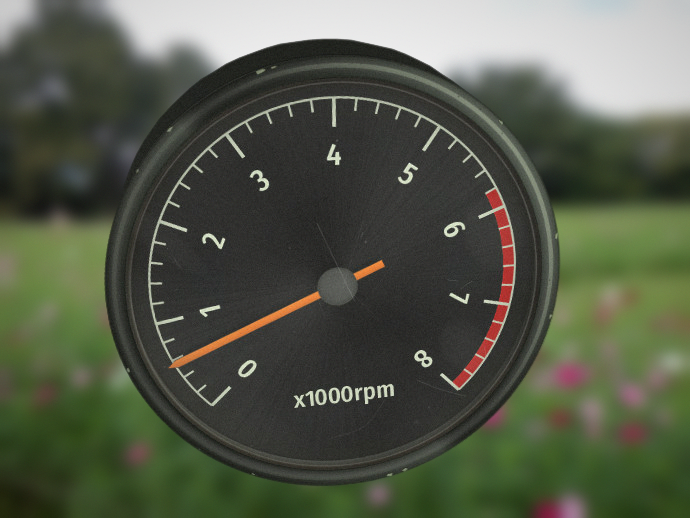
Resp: 600 rpm
